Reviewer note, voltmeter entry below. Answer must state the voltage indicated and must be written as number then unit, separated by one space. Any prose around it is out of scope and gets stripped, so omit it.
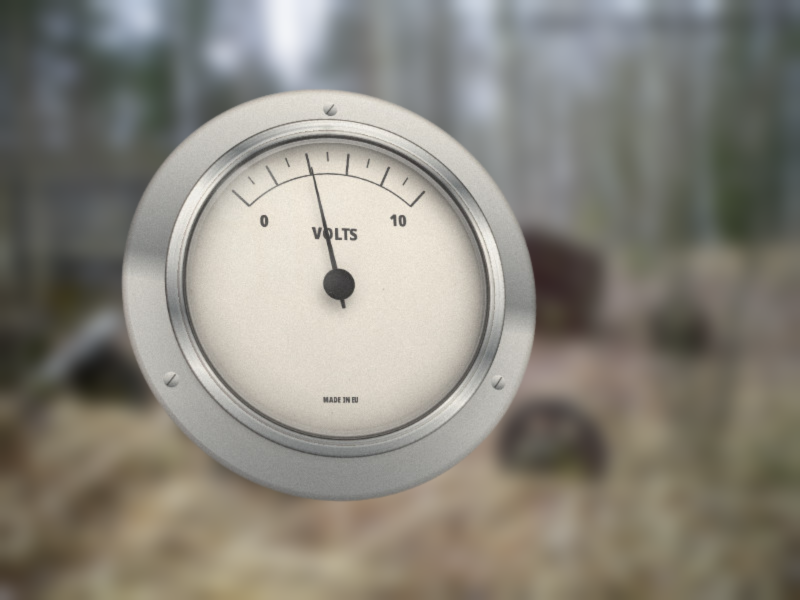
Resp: 4 V
